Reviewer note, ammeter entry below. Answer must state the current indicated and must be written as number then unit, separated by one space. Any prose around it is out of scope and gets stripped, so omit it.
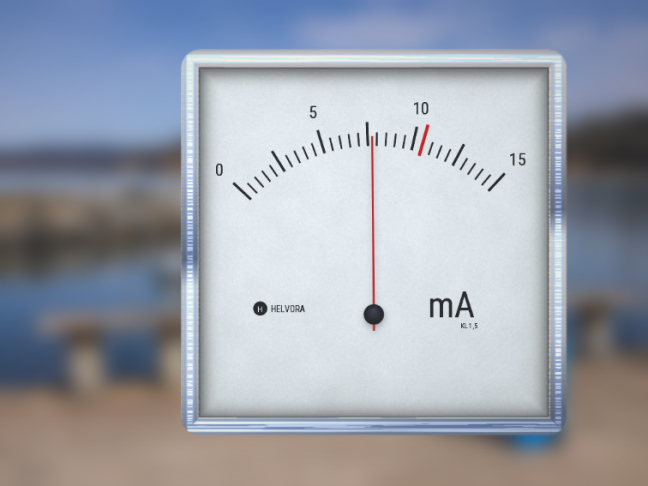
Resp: 7.75 mA
